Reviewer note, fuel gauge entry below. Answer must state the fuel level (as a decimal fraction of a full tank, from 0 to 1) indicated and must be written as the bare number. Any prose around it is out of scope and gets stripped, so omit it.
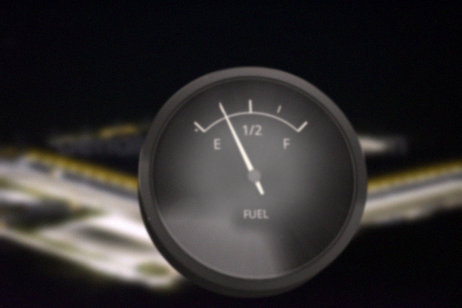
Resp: 0.25
